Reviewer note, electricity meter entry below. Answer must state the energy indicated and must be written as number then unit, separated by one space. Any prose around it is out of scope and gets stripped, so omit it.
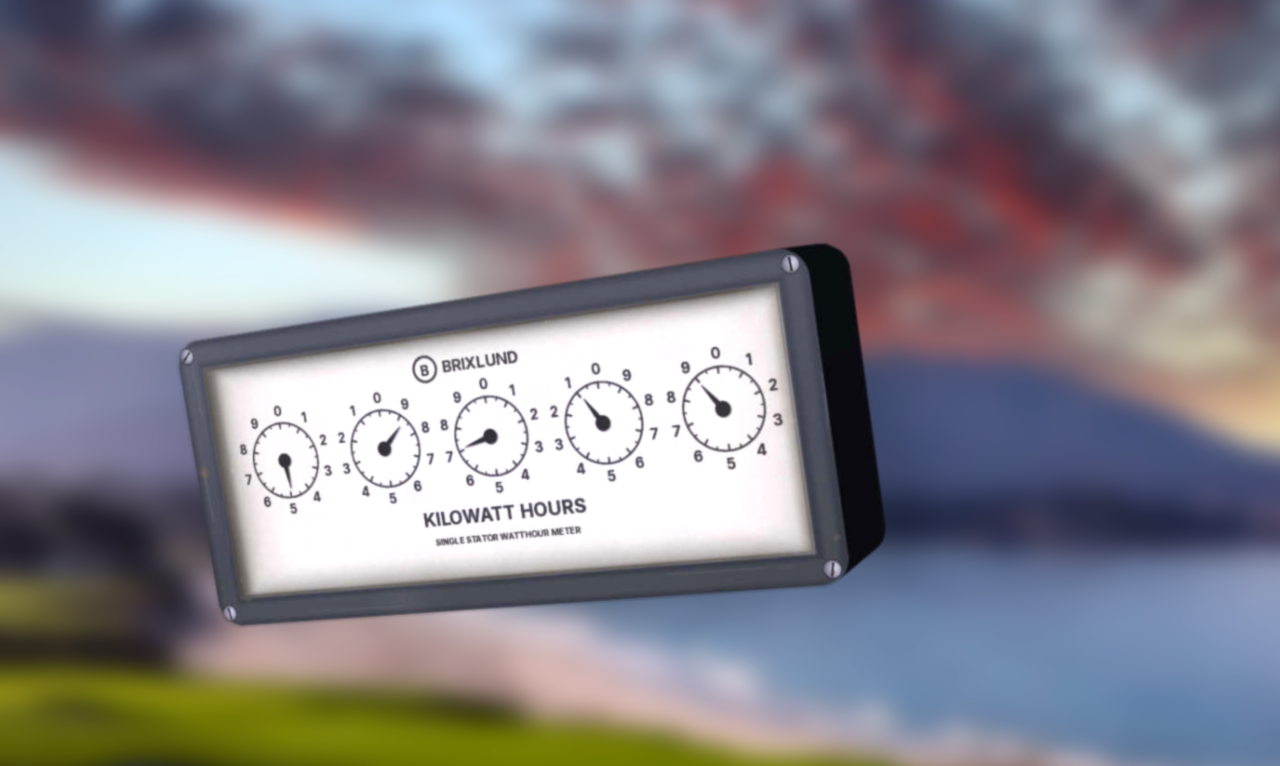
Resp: 48709 kWh
